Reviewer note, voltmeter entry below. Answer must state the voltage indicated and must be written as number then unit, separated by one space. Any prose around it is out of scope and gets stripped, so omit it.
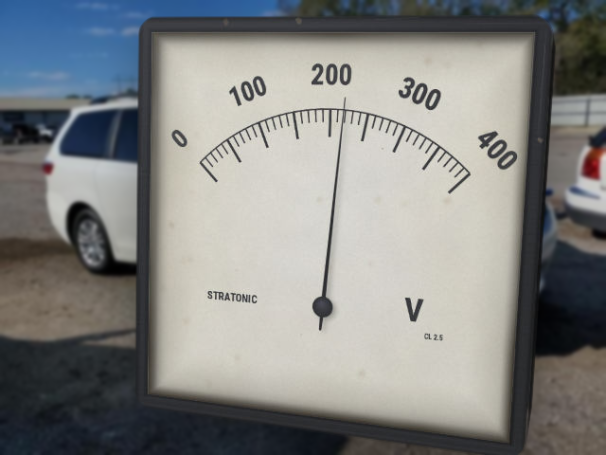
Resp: 220 V
